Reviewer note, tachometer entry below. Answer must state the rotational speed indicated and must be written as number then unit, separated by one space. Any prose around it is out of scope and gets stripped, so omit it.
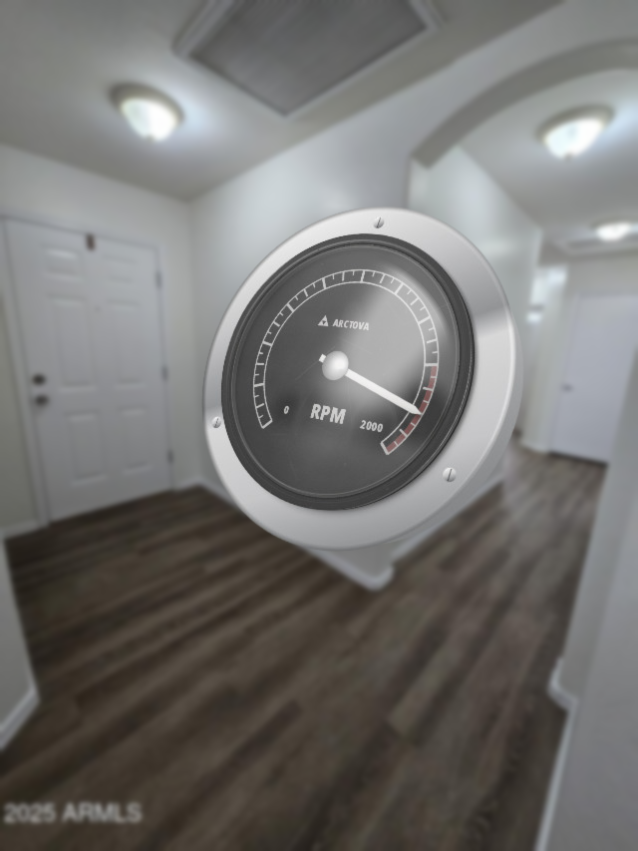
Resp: 1800 rpm
